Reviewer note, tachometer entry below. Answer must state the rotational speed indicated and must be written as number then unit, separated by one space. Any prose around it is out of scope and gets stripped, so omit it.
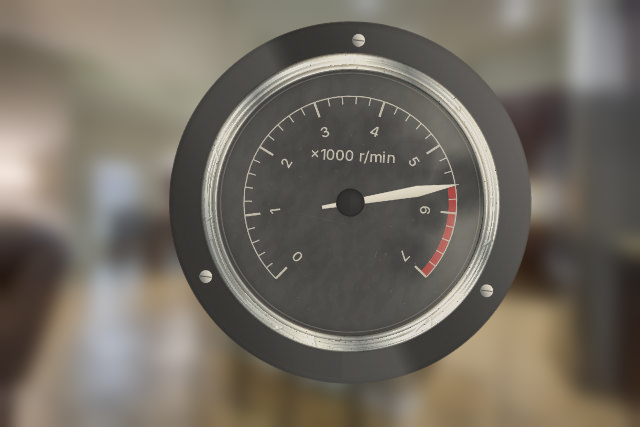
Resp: 5600 rpm
